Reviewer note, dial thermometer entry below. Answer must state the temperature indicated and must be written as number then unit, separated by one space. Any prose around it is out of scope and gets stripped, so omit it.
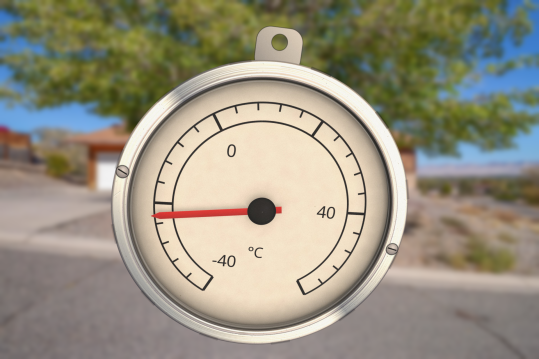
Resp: -22 °C
